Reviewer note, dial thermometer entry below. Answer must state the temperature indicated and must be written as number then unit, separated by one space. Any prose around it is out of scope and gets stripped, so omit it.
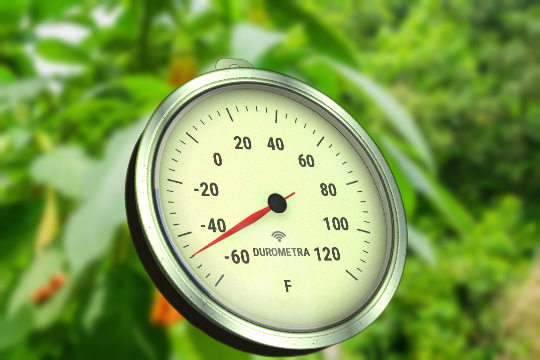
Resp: -48 °F
